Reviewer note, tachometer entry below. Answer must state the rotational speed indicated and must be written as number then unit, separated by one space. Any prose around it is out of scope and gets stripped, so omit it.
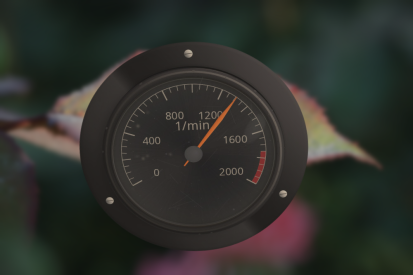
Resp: 1300 rpm
